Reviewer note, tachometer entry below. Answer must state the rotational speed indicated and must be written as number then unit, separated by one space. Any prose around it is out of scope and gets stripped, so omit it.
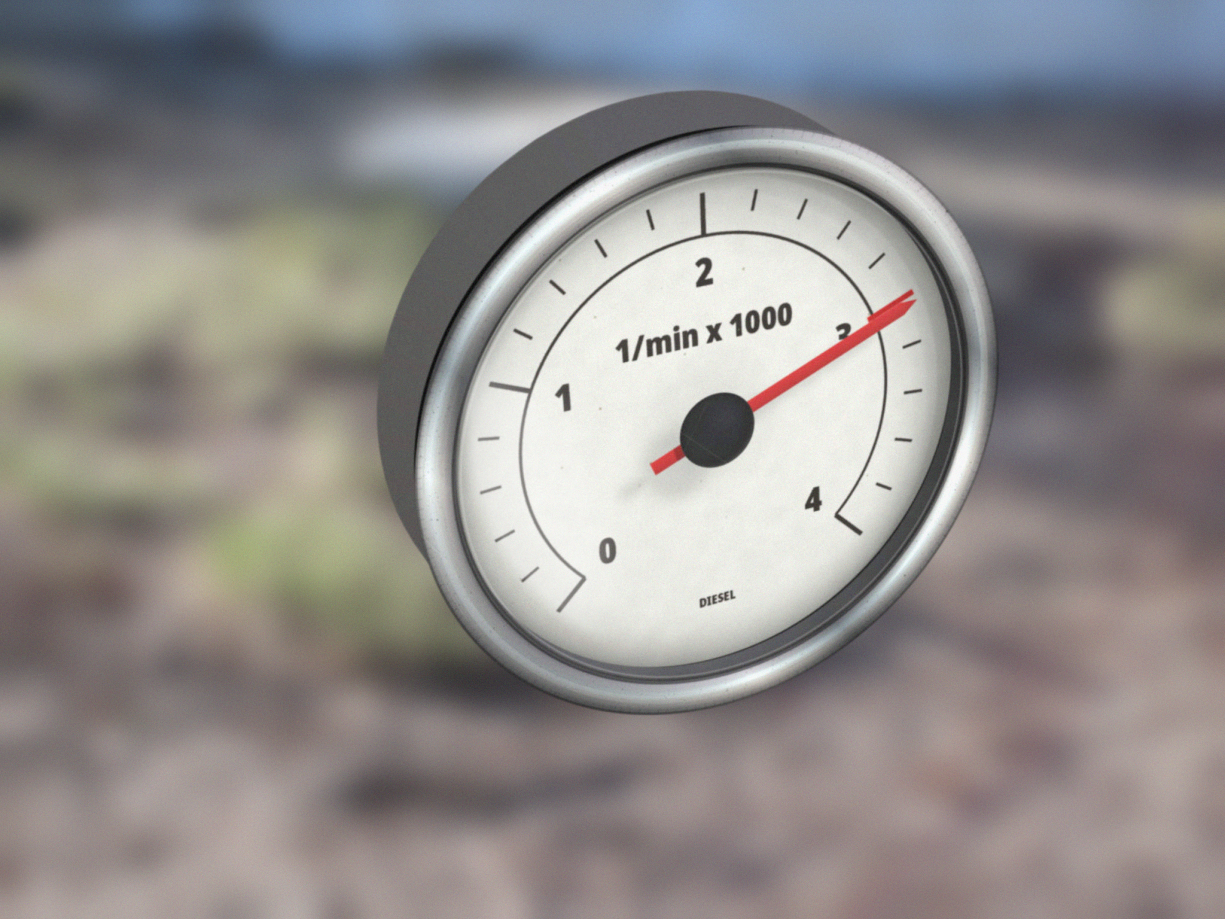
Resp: 3000 rpm
